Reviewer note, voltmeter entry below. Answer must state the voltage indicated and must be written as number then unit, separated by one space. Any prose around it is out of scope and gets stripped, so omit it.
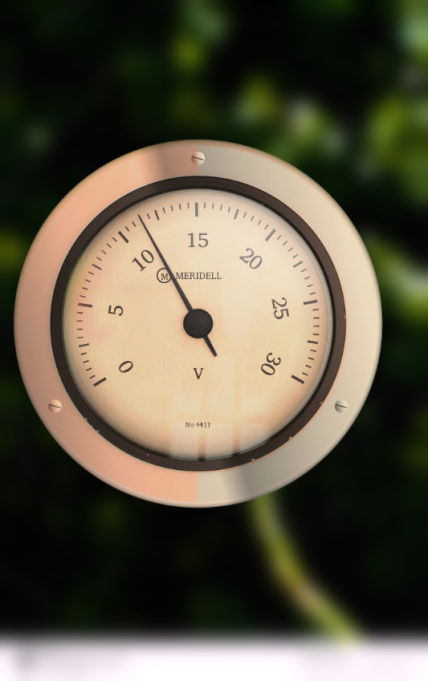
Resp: 11.5 V
